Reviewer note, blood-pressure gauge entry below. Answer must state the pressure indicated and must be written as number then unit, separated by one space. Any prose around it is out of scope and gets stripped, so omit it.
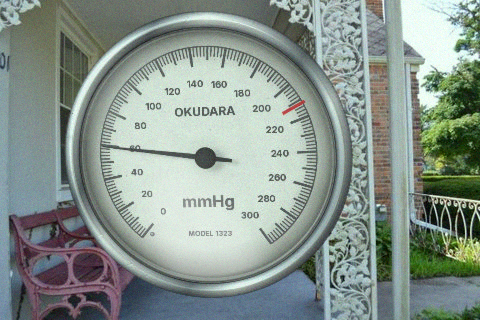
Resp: 60 mmHg
